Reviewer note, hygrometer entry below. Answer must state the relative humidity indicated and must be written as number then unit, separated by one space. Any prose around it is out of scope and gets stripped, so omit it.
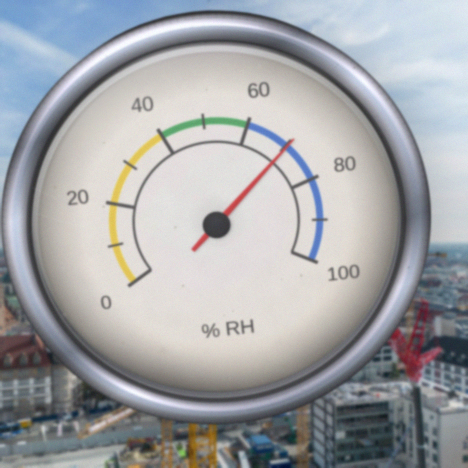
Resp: 70 %
